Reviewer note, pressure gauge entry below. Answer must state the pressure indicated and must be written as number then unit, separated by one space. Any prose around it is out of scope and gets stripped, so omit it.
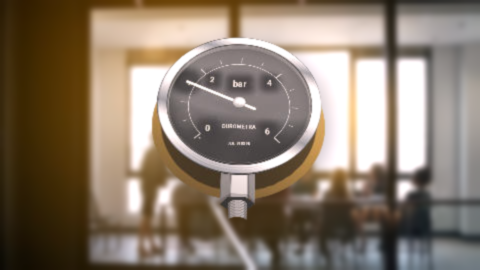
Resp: 1.5 bar
